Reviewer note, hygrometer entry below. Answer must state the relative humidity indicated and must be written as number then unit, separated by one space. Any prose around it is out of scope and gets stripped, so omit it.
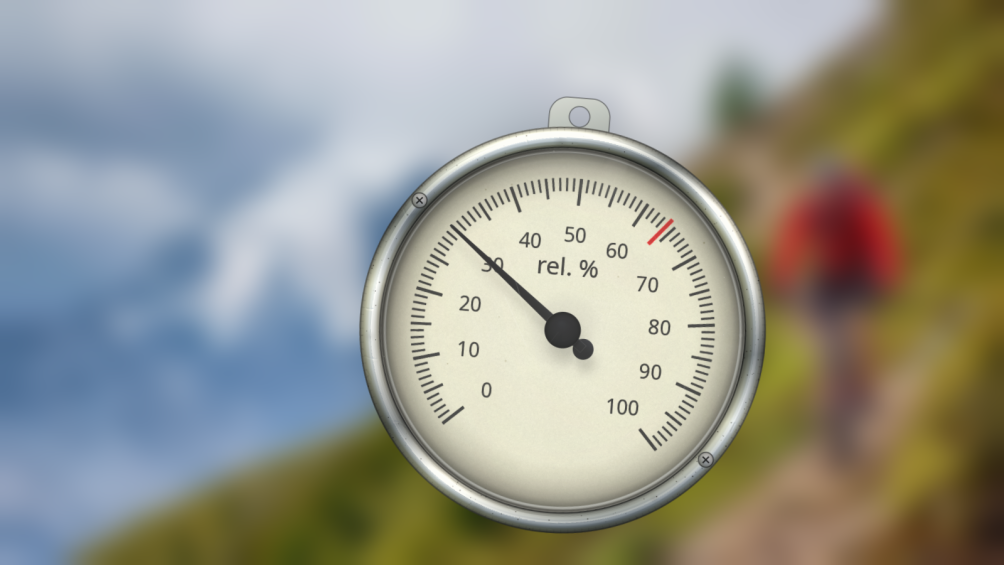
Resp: 30 %
